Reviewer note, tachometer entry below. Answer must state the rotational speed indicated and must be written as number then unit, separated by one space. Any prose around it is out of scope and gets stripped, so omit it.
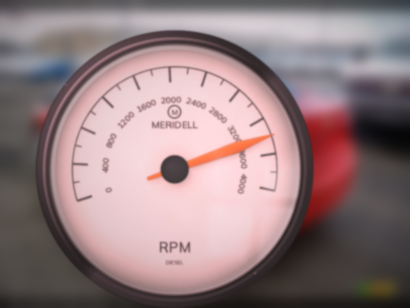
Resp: 3400 rpm
